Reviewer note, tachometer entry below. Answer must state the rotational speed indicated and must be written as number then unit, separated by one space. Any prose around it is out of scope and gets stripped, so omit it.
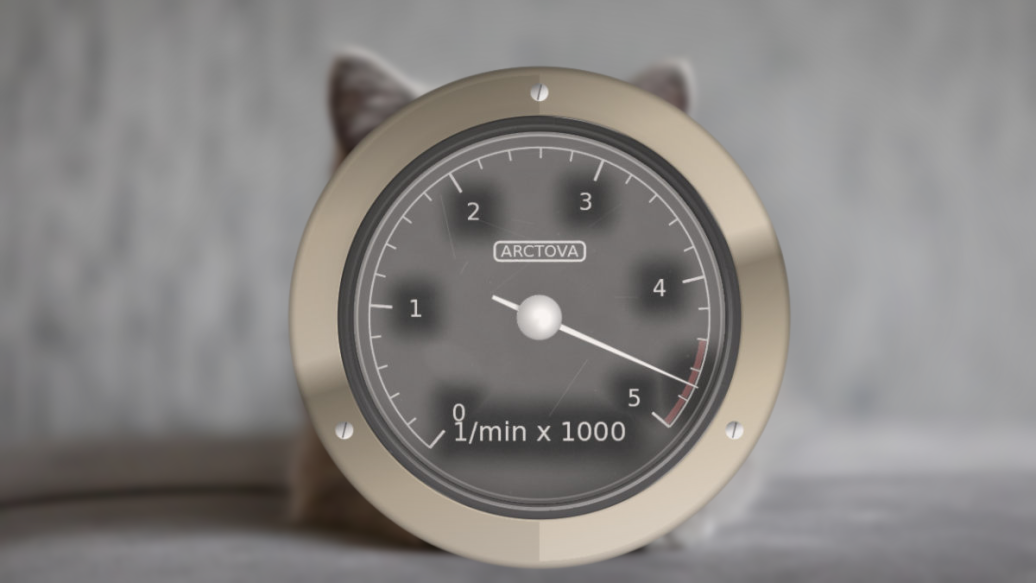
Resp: 4700 rpm
